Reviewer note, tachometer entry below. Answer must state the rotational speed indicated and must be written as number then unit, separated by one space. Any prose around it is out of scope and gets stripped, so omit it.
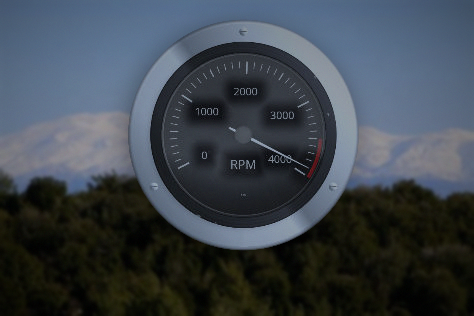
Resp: 3900 rpm
